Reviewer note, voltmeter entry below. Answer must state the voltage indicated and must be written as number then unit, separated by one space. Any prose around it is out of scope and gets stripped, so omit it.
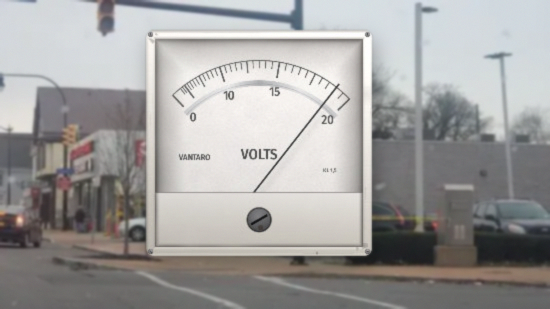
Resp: 19 V
